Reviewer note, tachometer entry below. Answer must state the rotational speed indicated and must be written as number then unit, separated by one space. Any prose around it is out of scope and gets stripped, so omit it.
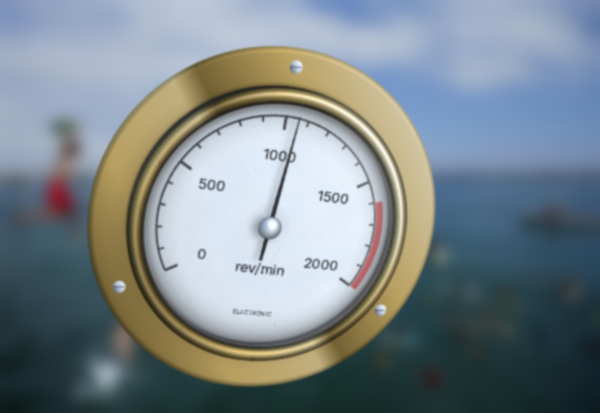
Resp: 1050 rpm
